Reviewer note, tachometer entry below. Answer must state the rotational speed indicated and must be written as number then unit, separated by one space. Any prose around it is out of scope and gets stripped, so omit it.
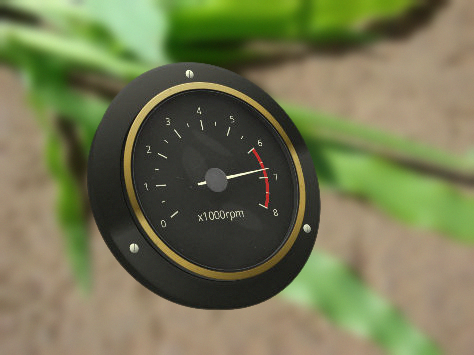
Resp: 6750 rpm
